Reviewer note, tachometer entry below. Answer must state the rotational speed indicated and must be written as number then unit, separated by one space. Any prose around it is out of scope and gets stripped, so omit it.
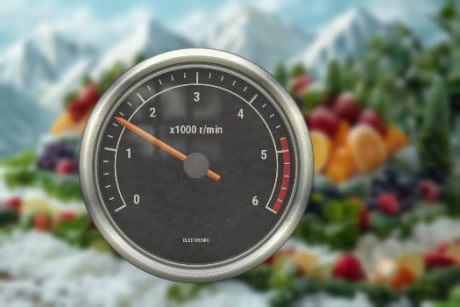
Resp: 1500 rpm
